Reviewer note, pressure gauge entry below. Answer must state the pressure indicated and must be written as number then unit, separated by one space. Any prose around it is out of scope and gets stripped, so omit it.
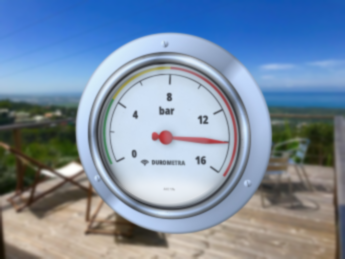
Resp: 14 bar
